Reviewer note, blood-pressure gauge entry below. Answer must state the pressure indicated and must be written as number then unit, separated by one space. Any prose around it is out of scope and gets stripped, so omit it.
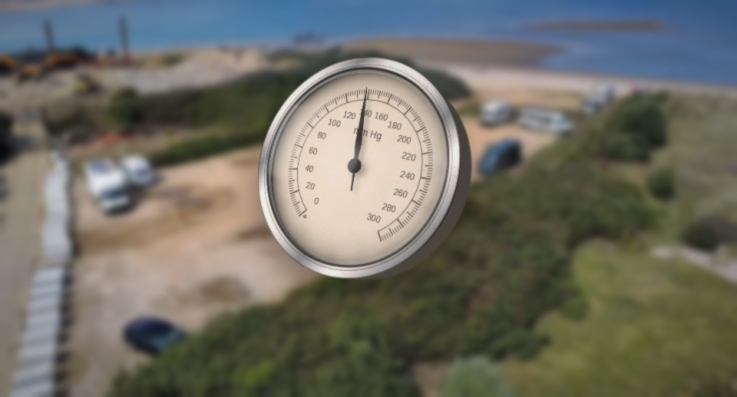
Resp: 140 mmHg
